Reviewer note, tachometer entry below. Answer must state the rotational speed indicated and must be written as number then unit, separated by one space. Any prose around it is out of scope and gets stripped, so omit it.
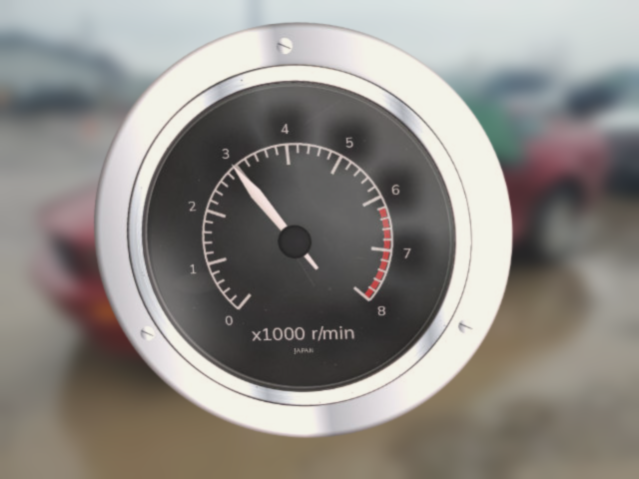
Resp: 3000 rpm
